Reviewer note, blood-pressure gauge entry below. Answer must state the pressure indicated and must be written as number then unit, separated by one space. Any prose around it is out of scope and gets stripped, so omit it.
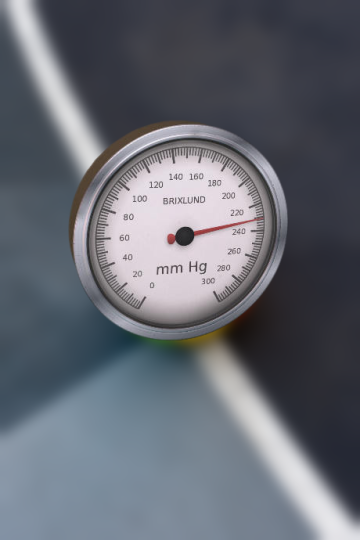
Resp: 230 mmHg
